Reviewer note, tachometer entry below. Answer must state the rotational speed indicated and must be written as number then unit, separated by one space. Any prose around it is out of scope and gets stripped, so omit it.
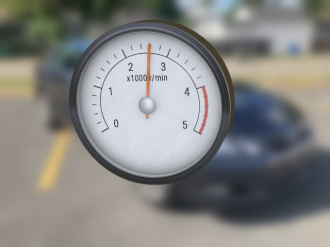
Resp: 2600 rpm
